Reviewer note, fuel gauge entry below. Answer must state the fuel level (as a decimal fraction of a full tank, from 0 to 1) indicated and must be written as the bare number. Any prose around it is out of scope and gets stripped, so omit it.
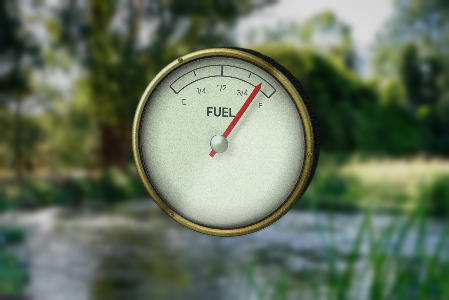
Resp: 0.875
